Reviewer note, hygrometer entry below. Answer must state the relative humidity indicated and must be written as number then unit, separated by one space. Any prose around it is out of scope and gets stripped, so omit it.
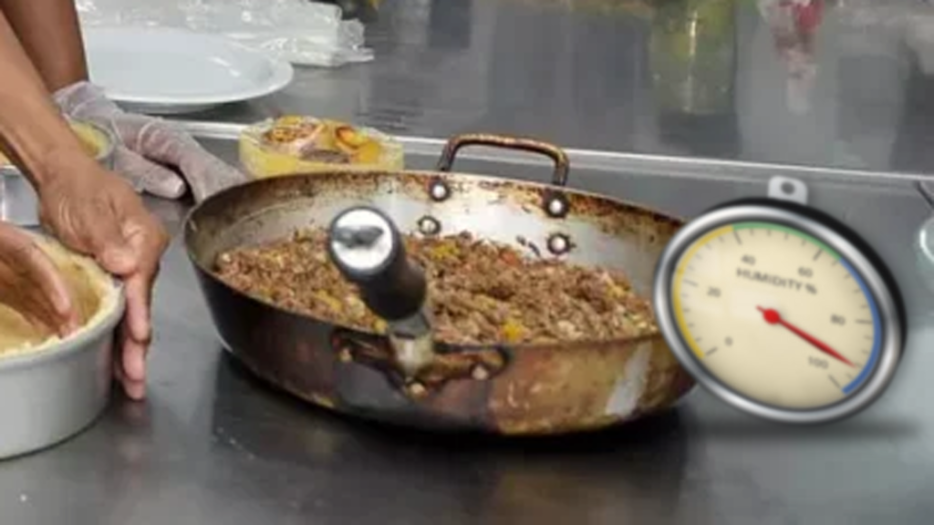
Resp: 92 %
